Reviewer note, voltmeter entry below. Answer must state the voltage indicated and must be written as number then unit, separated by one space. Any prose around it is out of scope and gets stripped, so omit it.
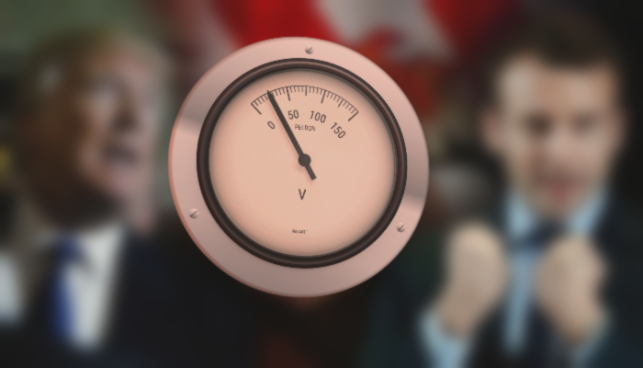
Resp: 25 V
